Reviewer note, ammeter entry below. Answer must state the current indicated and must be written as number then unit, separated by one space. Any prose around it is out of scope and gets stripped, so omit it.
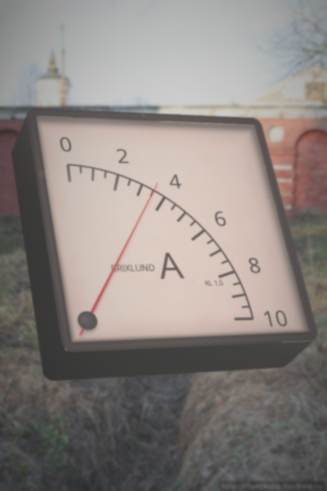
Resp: 3.5 A
